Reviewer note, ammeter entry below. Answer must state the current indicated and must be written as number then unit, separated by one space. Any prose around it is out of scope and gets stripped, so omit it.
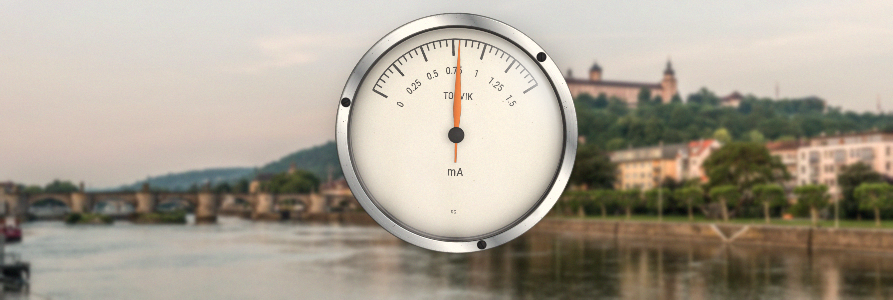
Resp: 0.8 mA
